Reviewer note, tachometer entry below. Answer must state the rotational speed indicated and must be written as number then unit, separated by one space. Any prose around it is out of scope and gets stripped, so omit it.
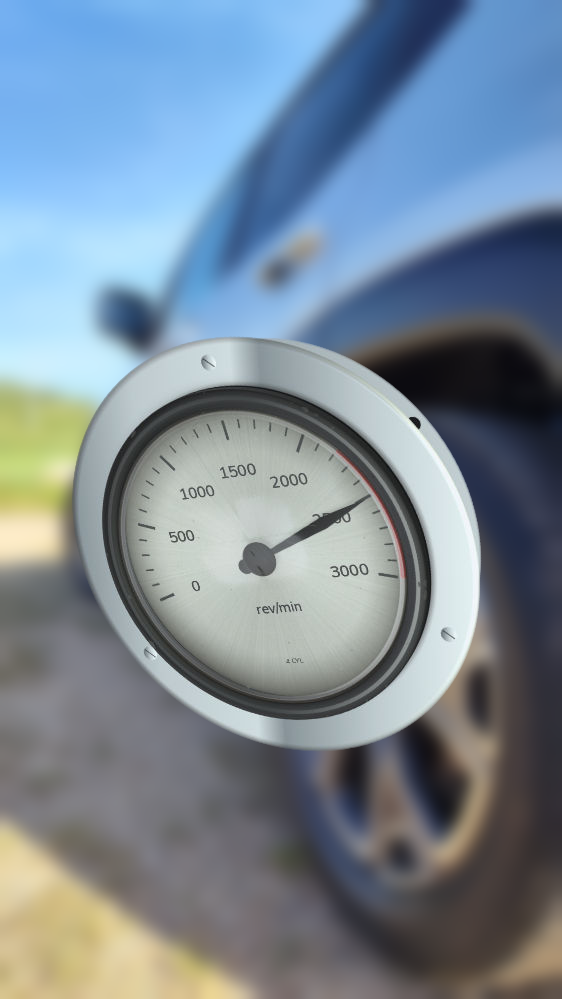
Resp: 2500 rpm
